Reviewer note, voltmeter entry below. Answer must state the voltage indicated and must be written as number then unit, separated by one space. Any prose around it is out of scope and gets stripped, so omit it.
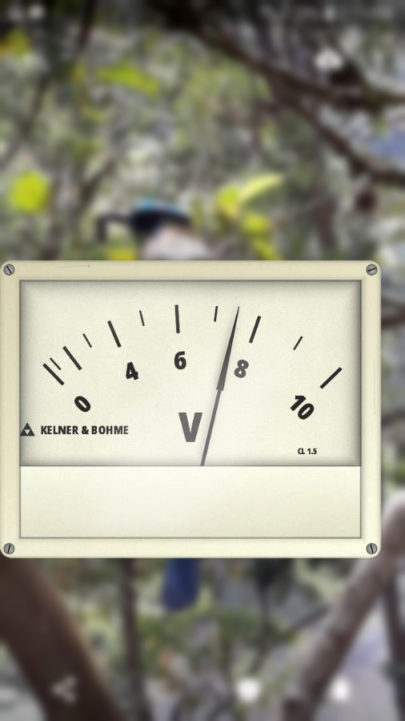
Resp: 7.5 V
